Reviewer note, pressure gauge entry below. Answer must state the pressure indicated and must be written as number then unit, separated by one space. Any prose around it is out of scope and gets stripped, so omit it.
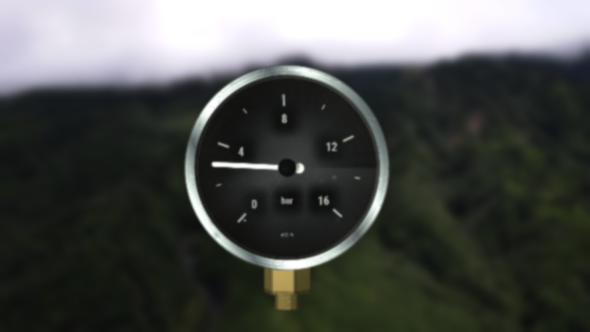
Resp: 3 bar
